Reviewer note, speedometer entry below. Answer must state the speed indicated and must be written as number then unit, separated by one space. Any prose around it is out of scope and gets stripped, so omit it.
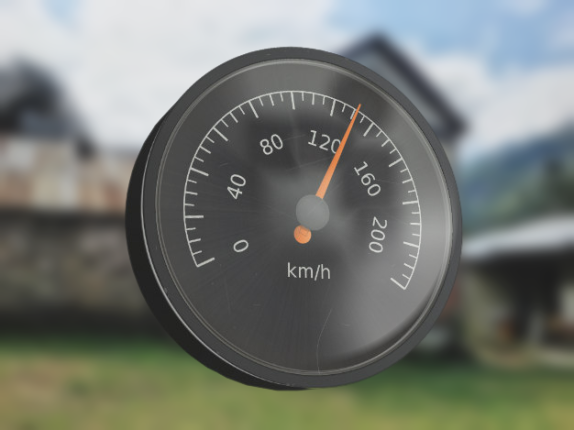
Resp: 130 km/h
